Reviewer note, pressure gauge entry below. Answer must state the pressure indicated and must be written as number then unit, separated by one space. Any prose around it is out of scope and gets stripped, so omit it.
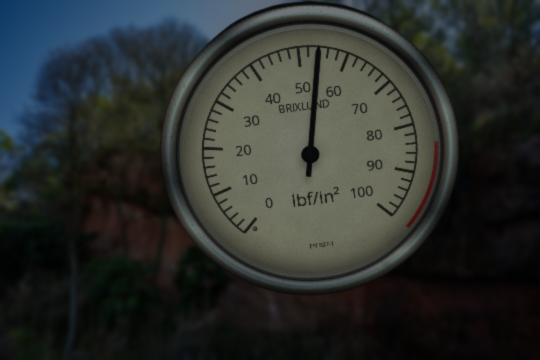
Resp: 54 psi
